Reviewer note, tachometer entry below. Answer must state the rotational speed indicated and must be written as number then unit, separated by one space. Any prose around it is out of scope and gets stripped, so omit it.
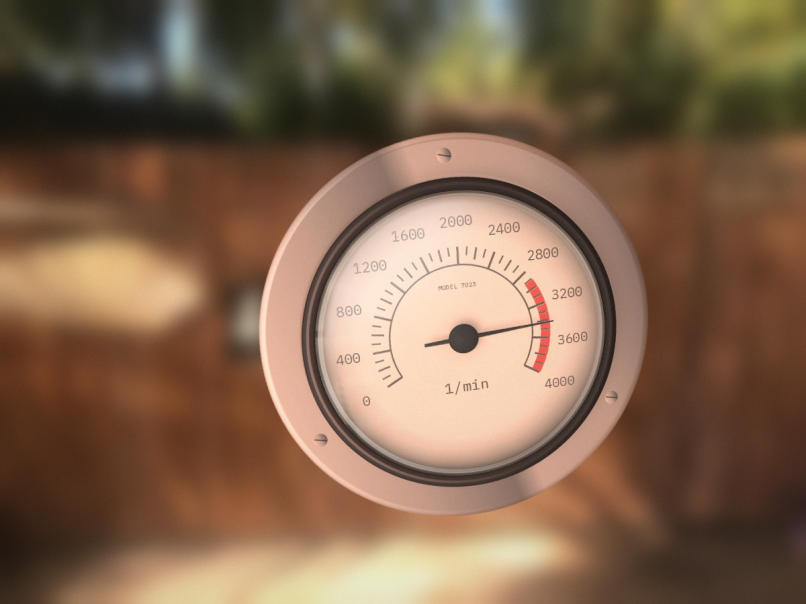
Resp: 3400 rpm
